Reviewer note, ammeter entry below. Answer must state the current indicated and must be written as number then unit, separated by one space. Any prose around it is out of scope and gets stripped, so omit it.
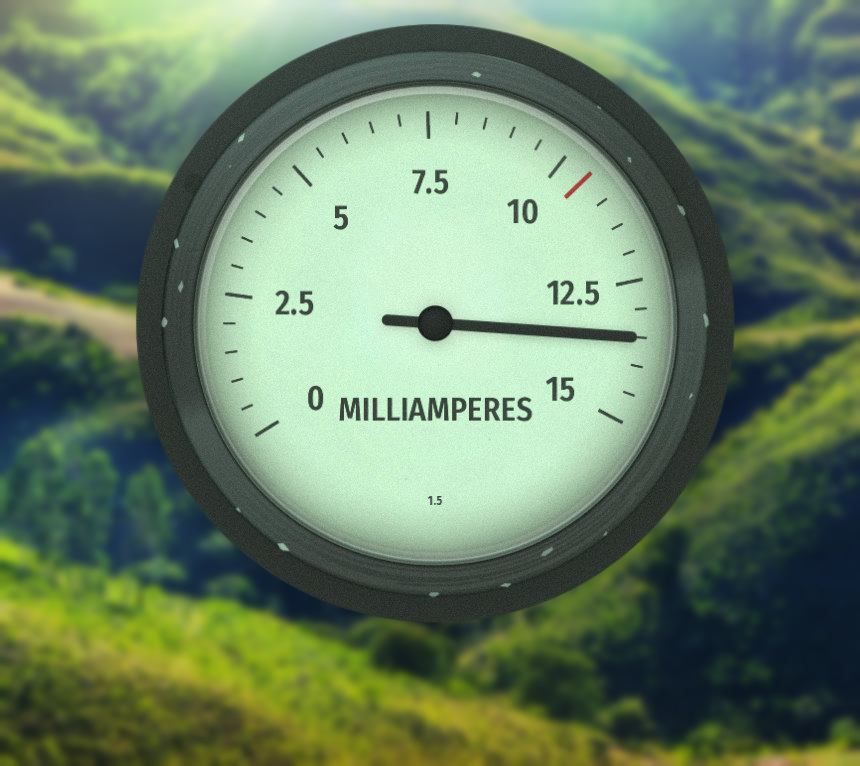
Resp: 13.5 mA
